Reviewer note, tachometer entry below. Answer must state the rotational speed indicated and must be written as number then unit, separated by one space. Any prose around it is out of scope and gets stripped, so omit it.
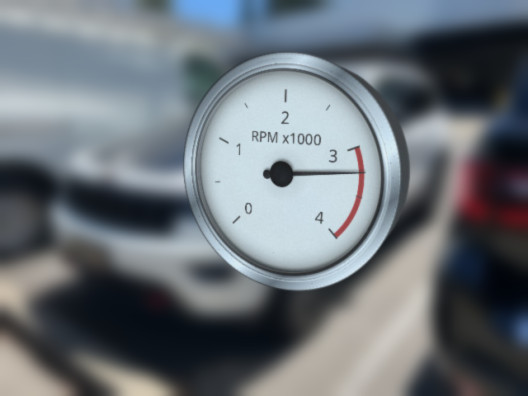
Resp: 3250 rpm
